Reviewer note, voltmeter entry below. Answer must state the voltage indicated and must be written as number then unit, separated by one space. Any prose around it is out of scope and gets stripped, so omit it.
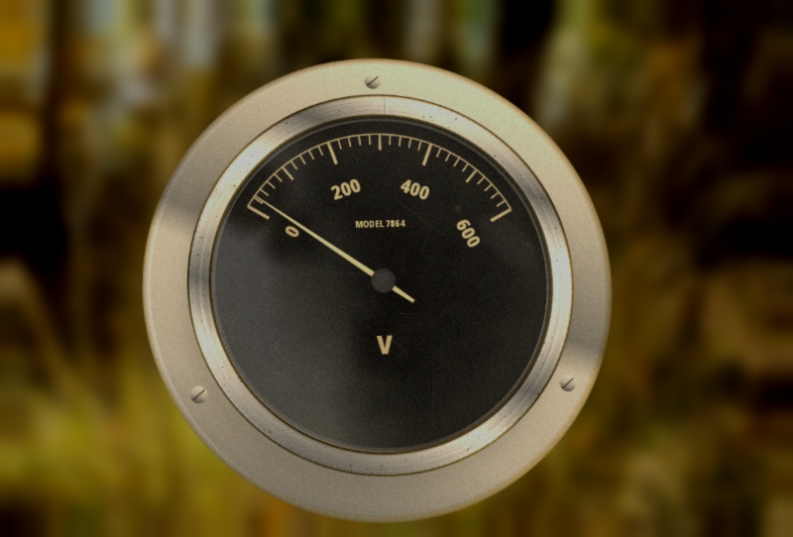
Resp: 20 V
